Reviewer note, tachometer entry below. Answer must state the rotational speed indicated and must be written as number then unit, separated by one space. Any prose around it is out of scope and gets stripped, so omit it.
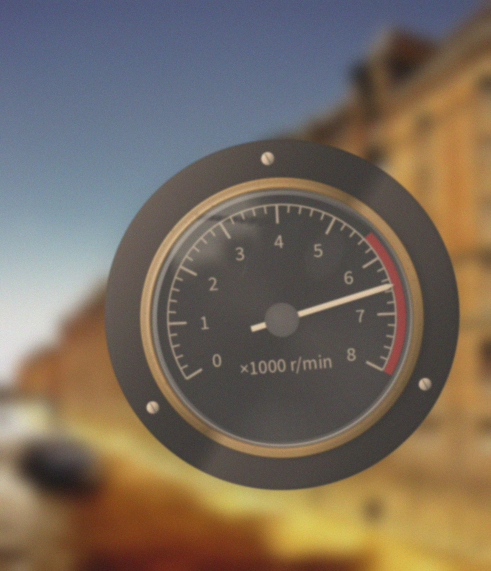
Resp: 6500 rpm
